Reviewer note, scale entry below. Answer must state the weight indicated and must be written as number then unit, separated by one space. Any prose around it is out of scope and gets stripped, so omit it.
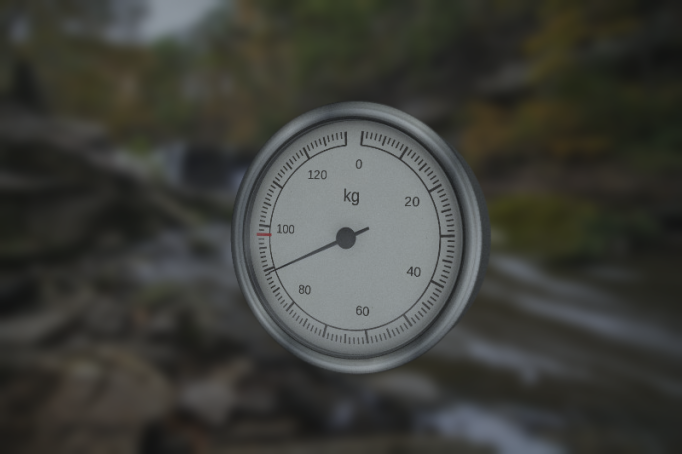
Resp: 89 kg
